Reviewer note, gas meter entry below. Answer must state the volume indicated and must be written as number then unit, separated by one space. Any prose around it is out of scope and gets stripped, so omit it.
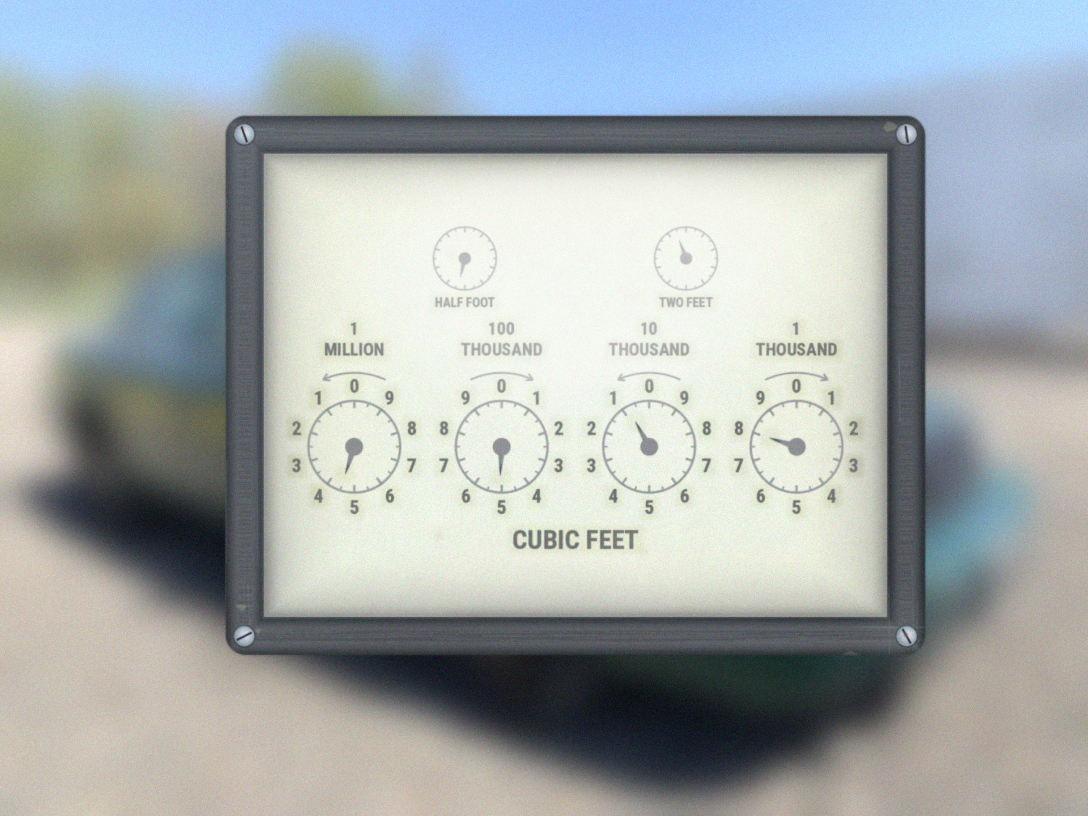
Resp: 450800 ft³
